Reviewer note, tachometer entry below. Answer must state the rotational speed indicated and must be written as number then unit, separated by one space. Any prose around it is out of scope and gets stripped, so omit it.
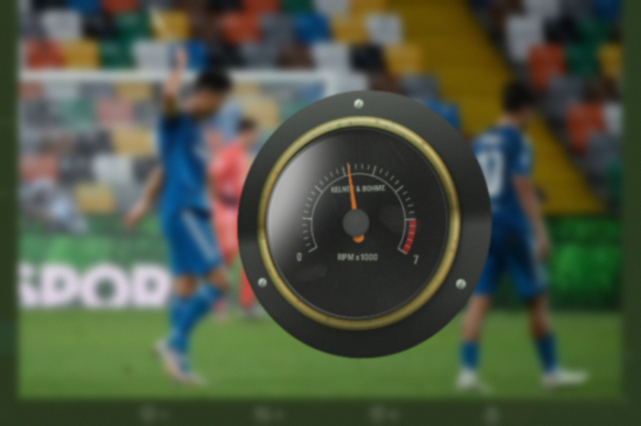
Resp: 3200 rpm
